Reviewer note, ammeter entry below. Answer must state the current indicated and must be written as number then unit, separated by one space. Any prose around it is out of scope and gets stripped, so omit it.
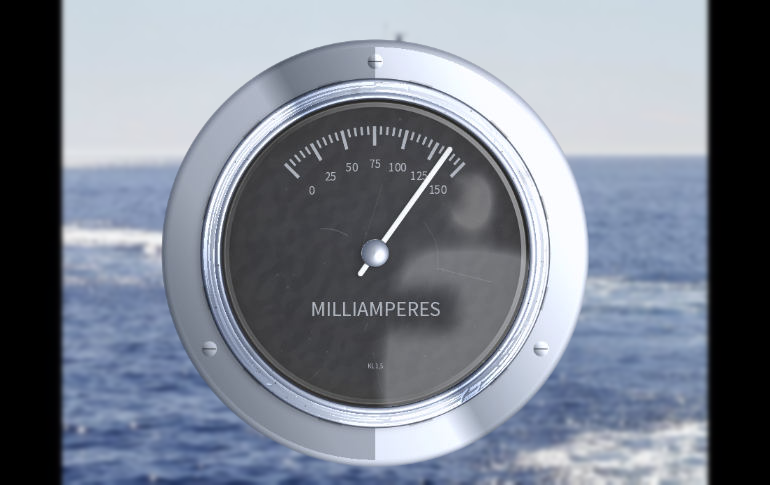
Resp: 135 mA
